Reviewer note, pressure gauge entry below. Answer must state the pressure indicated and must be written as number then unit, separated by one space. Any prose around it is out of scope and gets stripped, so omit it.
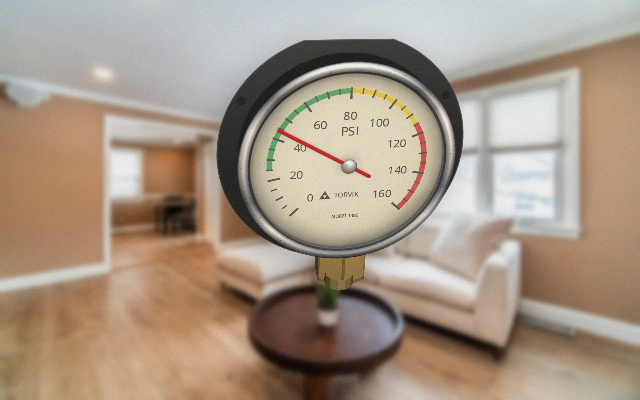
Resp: 45 psi
